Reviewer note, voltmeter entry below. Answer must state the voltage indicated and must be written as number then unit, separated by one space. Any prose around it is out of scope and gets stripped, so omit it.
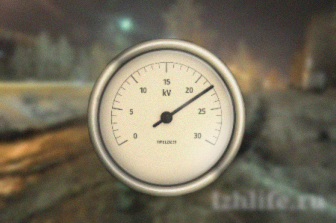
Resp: 22 kV
